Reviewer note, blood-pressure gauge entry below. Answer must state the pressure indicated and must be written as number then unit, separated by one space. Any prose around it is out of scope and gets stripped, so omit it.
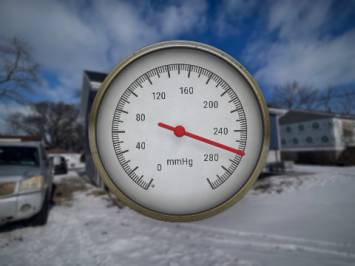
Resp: 260 mmHg
